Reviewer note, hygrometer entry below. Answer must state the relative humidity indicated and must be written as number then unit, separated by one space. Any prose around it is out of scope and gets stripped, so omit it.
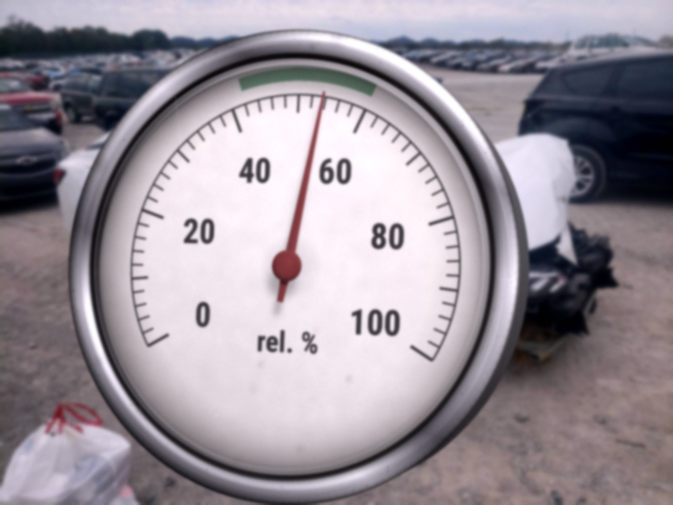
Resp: 54 %
